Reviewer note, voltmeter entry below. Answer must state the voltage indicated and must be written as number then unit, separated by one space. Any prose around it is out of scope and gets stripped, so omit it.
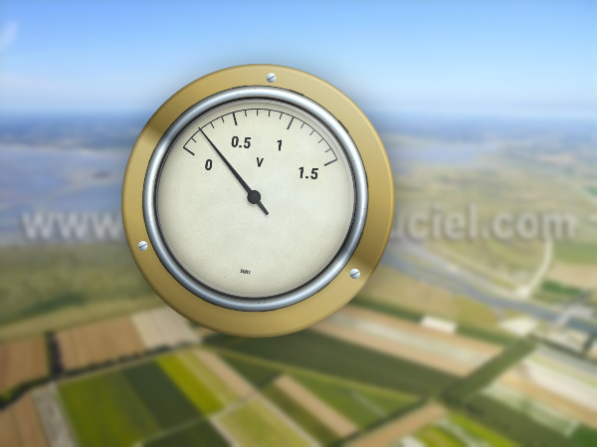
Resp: 0.2 V
